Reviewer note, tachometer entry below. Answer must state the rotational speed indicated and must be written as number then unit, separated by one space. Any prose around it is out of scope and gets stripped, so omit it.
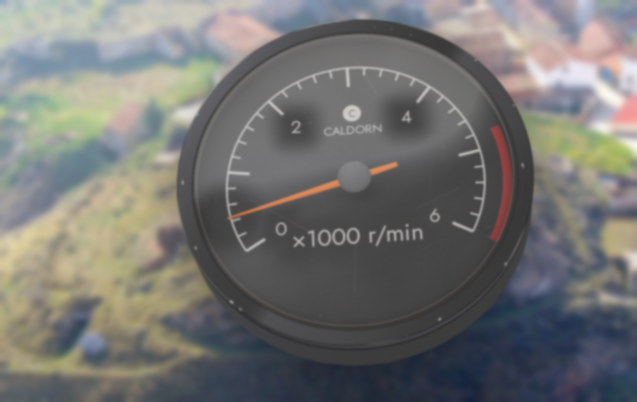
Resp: 400 rpm
